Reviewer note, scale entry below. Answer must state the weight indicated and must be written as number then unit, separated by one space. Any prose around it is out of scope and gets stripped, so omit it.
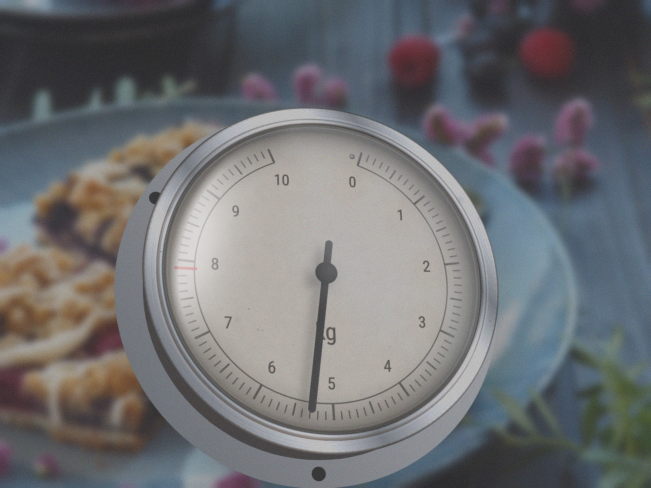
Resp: 5.3 kg
